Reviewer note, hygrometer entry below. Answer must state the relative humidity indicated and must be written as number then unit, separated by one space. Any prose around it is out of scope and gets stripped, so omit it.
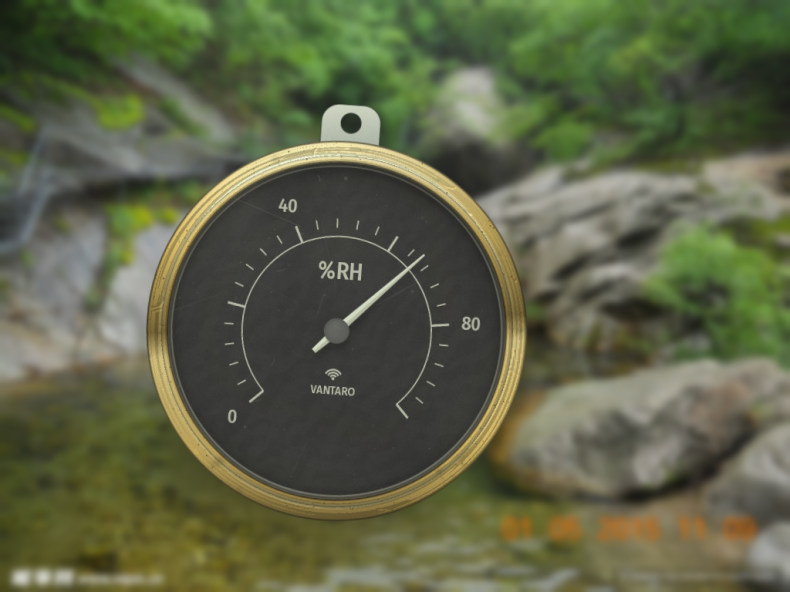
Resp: 66 %
